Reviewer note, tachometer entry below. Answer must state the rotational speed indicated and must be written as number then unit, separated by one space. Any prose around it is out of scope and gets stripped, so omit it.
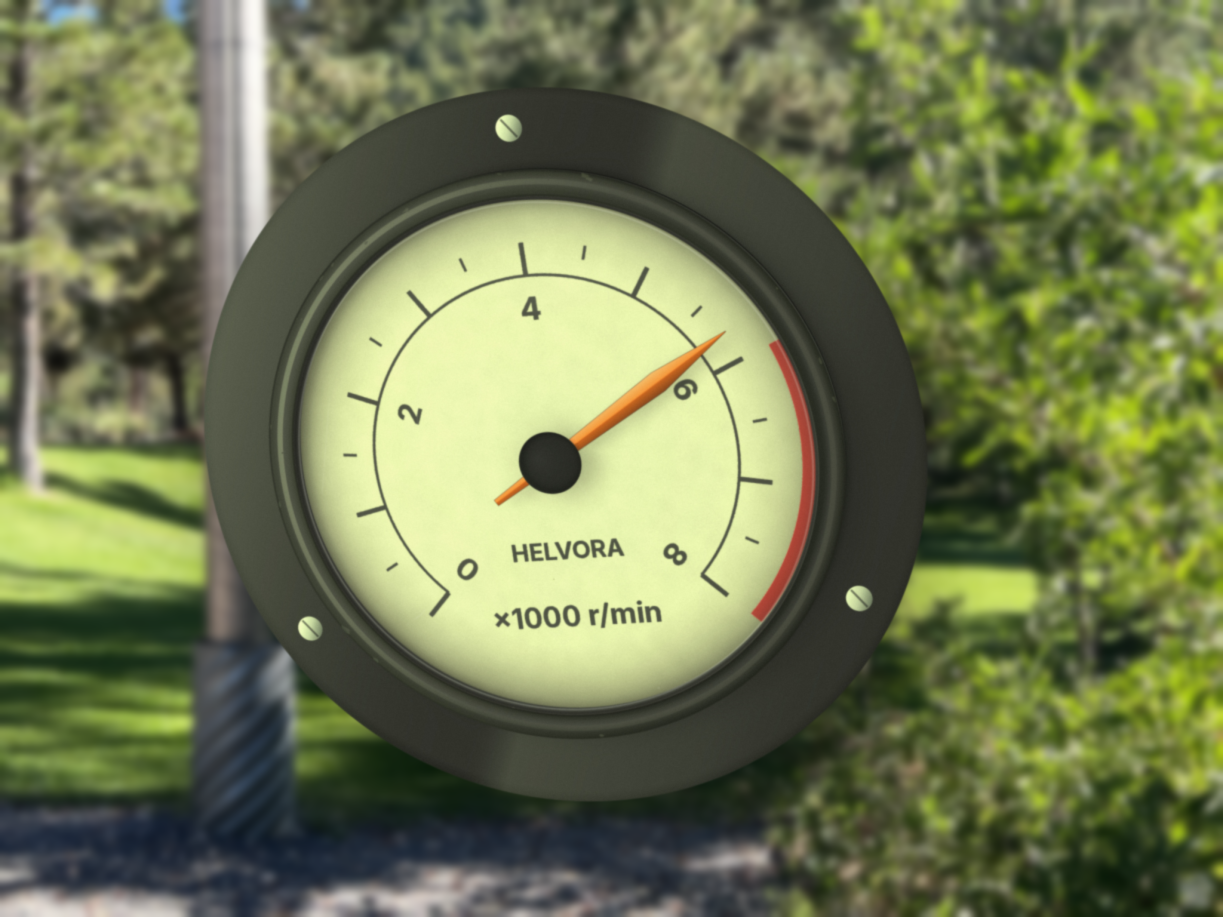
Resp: 5750 rpm
